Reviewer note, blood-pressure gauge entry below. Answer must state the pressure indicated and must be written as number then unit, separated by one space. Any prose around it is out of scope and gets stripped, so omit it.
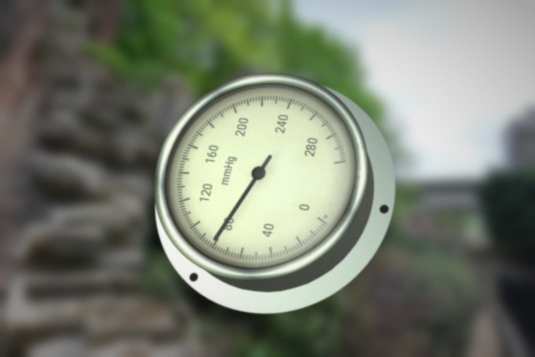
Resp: 80 mmHg
